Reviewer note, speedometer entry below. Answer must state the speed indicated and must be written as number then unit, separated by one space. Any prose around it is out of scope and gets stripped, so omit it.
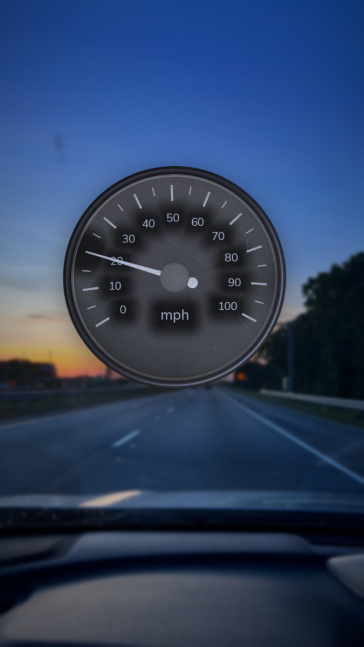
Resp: 20 mph
